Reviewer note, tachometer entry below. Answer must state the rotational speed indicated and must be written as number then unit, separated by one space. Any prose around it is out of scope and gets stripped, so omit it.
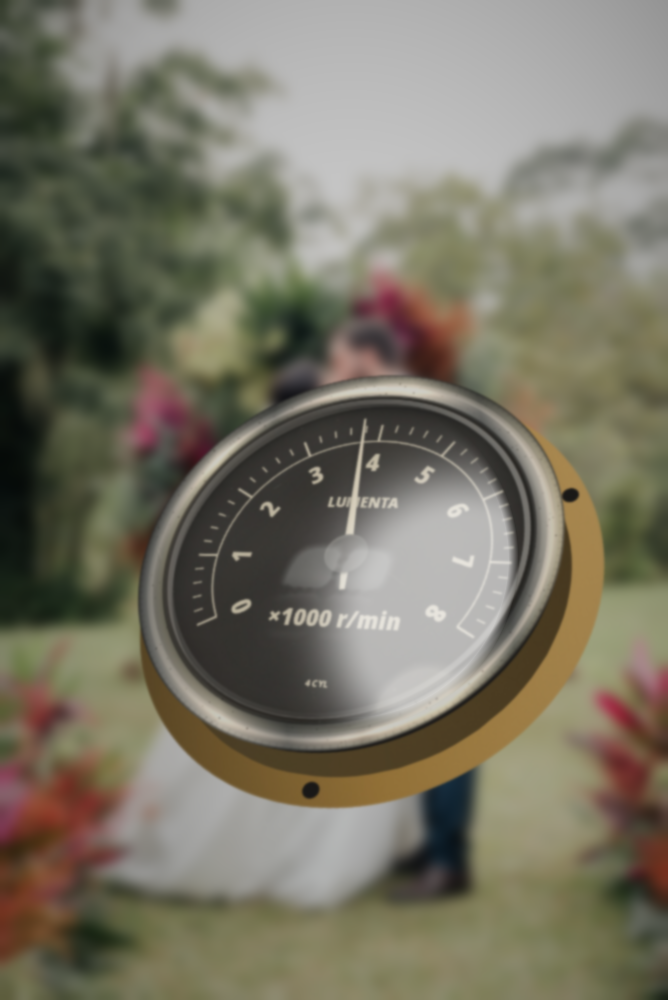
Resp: 3800 rpm
